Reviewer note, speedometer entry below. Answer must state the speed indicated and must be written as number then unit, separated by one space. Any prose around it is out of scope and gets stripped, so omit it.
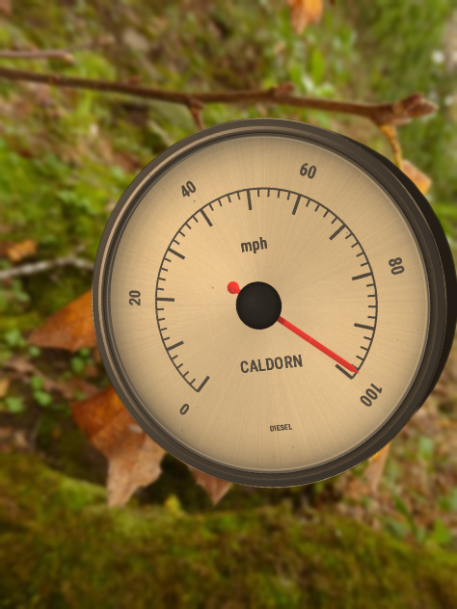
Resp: 98 mph
